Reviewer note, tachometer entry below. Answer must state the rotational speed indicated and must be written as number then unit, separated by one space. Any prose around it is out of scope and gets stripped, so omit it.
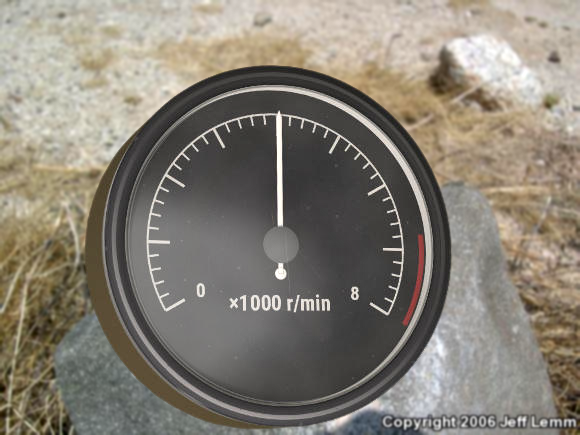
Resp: 4000 rpm
